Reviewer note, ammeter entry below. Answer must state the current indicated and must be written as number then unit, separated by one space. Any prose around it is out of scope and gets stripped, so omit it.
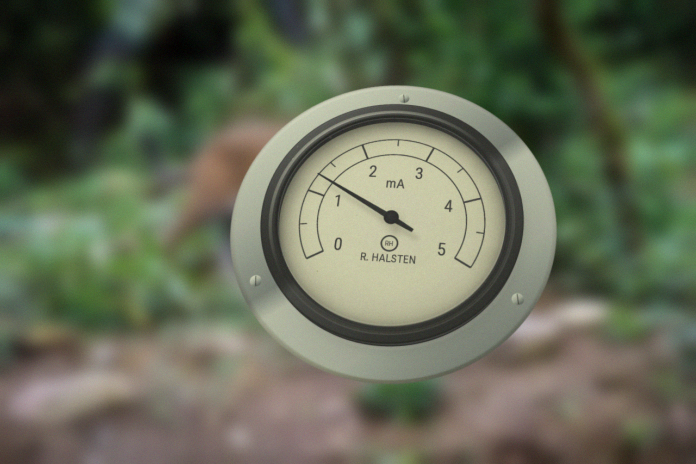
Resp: 1.25 mA
